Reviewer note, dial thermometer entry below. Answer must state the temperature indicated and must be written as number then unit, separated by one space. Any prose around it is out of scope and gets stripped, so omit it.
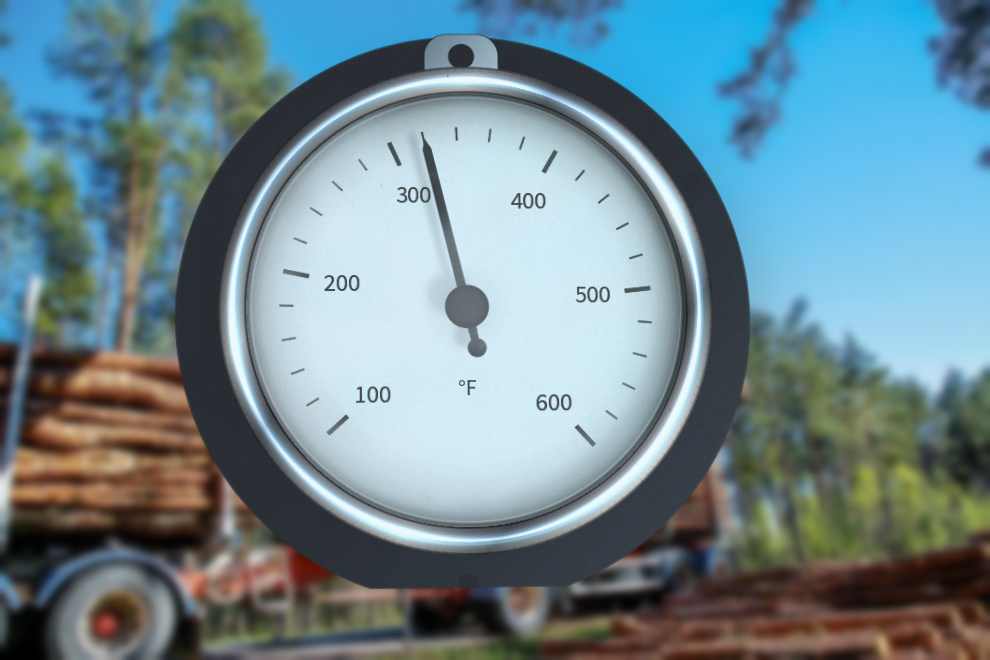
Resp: 320 °F
